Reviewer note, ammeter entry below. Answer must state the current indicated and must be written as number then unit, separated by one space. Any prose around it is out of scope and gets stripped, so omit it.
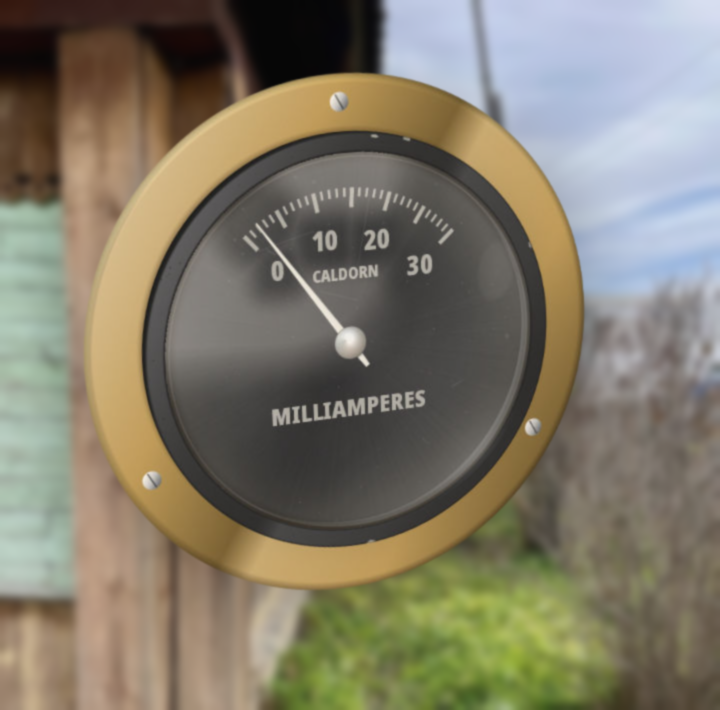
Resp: 2 mA
